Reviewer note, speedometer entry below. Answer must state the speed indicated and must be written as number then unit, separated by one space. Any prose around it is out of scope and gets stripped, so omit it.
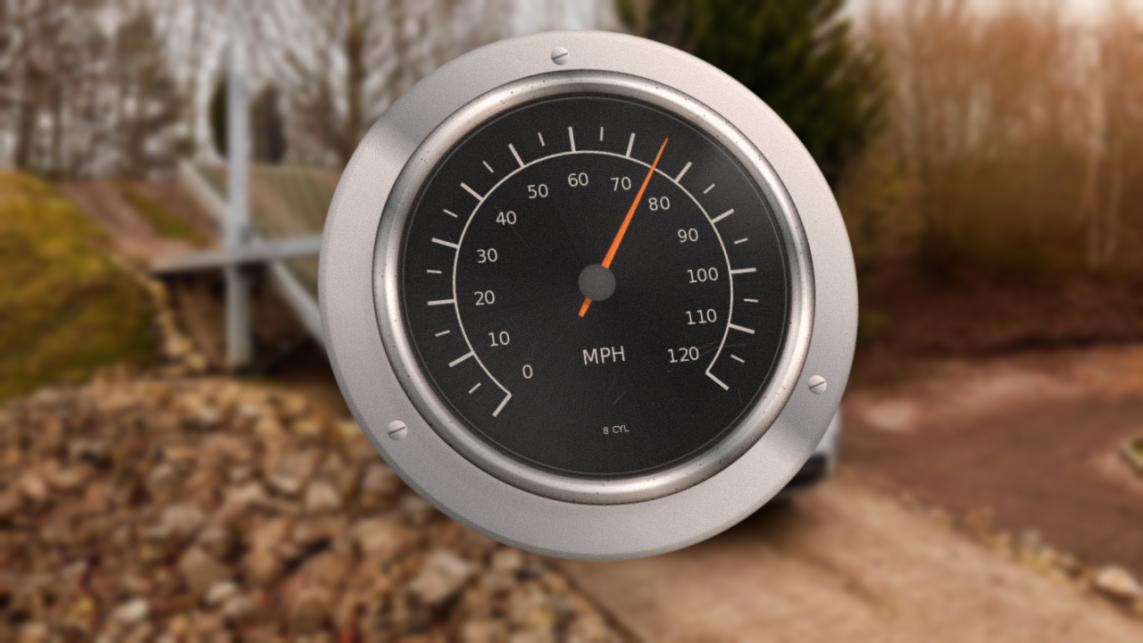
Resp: 75 mph
